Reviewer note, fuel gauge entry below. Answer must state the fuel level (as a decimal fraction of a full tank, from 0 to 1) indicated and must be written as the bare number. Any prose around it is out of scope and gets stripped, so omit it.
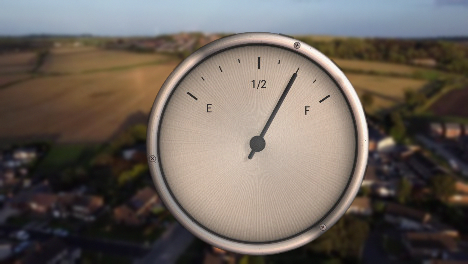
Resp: 0.75
